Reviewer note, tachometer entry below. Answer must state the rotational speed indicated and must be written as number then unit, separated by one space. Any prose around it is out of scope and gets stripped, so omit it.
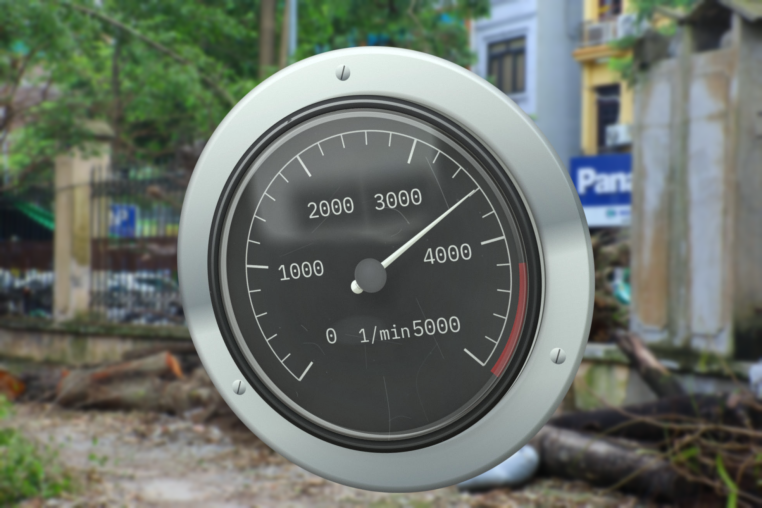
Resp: 3600 rpm
